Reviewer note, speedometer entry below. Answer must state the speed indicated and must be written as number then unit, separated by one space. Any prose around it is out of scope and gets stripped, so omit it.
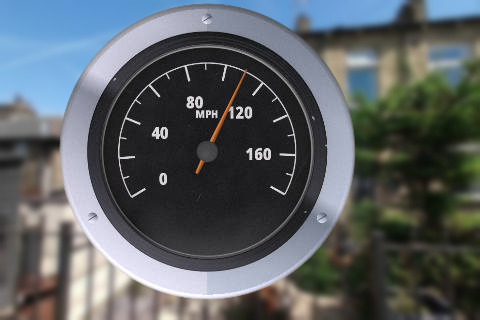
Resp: 110 mph
